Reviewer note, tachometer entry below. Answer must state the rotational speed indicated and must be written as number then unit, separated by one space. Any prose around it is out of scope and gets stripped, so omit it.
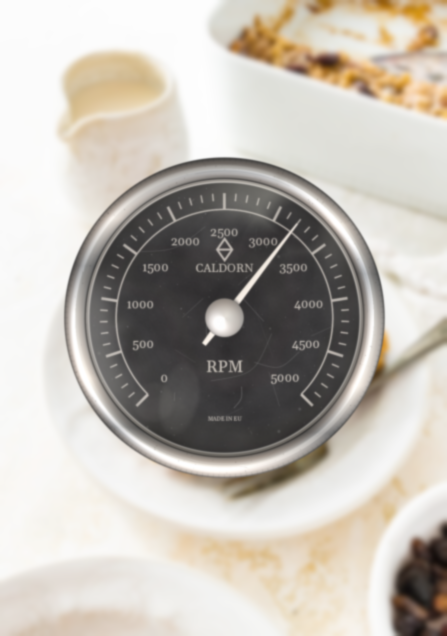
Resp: 3200 rpm
